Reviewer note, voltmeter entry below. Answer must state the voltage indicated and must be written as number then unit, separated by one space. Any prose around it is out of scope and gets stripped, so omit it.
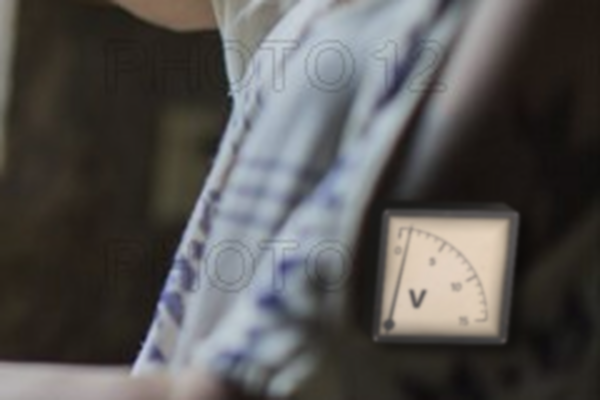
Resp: 1 V
